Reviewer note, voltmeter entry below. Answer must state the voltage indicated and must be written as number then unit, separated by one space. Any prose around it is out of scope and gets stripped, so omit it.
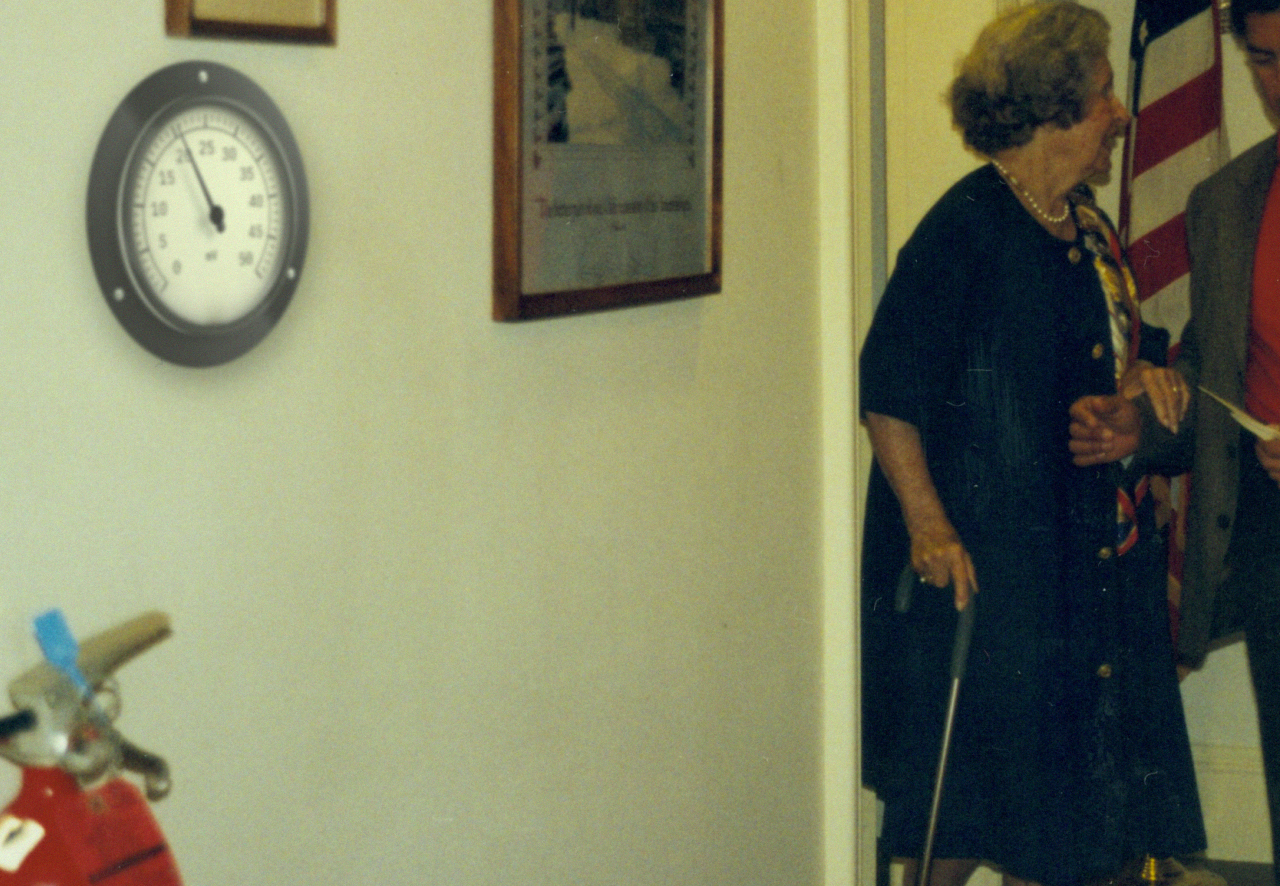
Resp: 20 mV
